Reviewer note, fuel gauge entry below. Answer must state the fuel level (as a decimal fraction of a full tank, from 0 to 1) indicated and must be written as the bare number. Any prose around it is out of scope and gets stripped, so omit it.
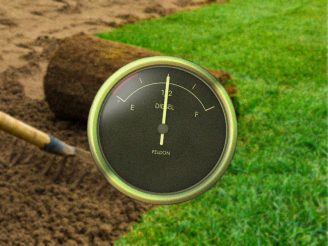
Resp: 0.5
